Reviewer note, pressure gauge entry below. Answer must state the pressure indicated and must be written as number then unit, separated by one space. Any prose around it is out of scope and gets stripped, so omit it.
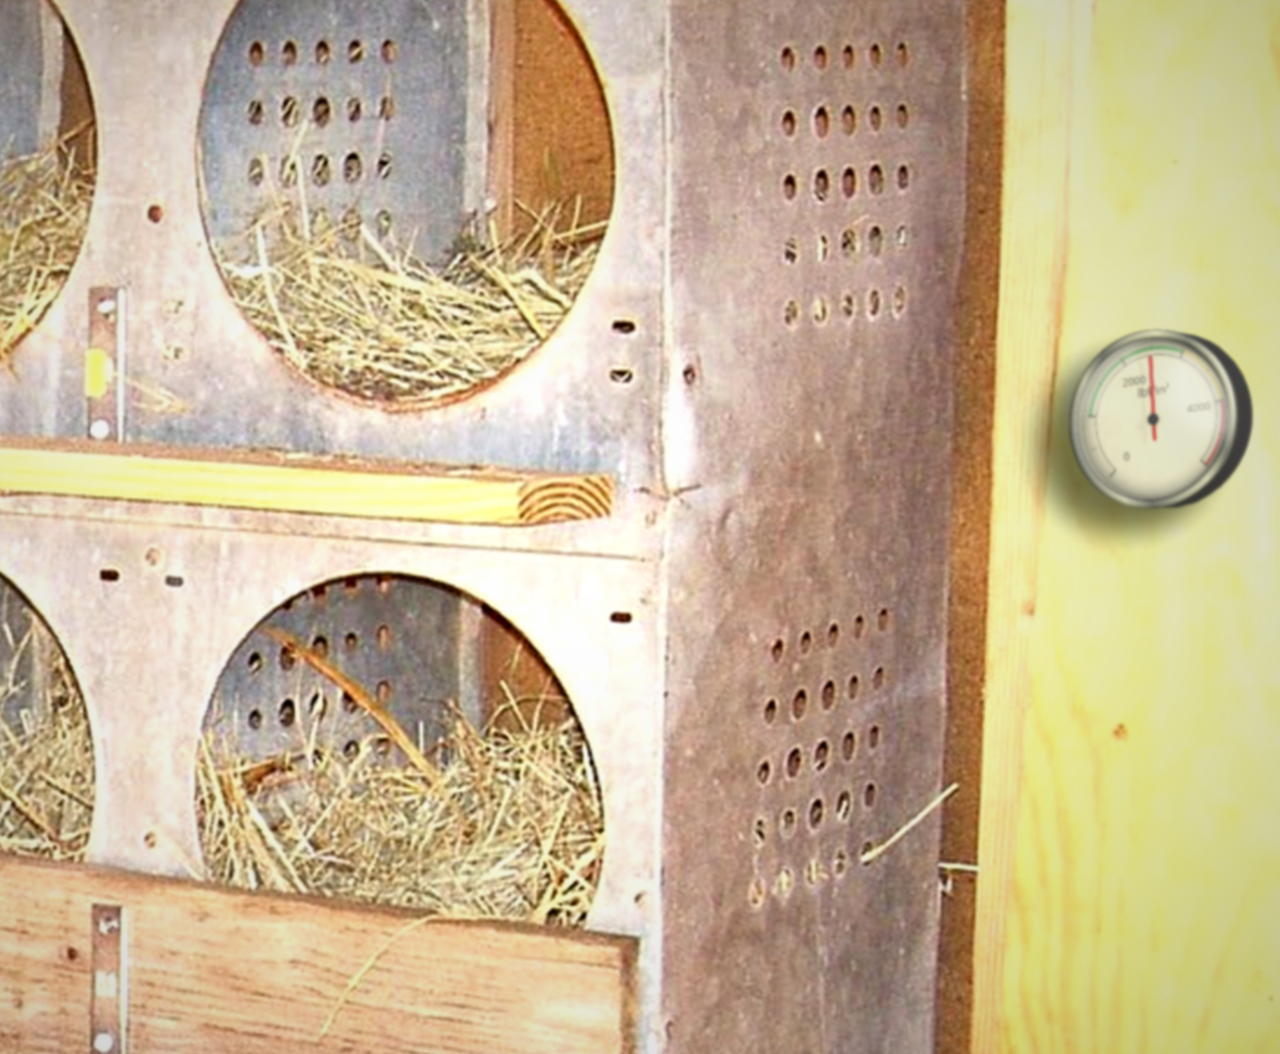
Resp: 2500 psi
